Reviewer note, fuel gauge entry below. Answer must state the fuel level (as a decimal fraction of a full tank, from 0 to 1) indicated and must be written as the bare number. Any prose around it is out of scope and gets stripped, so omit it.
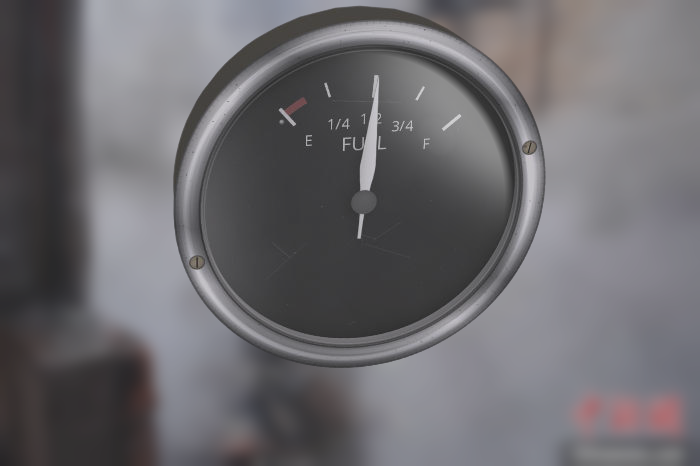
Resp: 0.5
